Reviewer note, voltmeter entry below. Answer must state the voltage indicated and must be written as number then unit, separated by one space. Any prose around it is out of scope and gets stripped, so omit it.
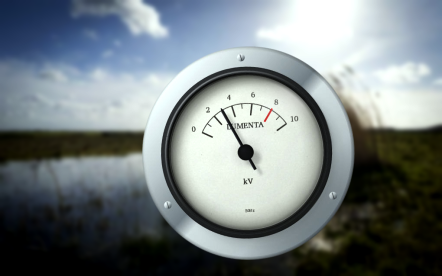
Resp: 3 kV
